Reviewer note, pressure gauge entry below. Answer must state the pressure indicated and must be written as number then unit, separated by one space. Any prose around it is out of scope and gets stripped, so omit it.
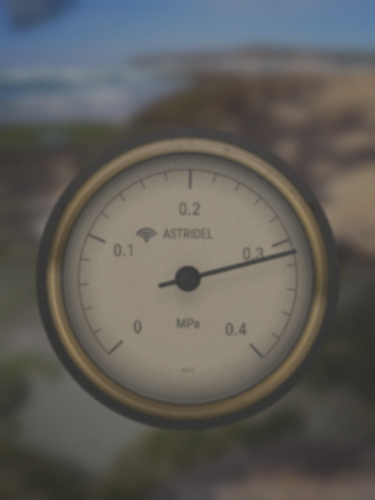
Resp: 0.31 MPa
